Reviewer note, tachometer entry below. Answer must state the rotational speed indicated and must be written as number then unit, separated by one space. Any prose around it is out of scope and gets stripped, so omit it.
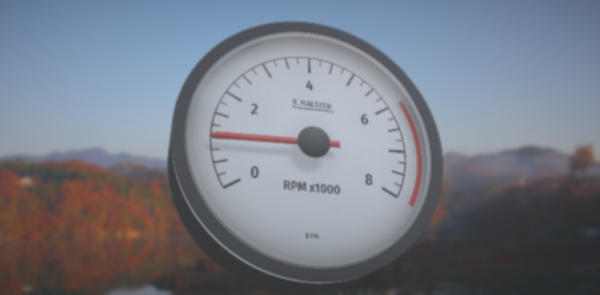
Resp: 1000 rpm
